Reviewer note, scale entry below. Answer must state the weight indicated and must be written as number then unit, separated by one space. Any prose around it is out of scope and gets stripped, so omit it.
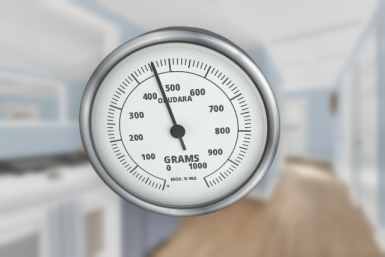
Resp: 460 g
